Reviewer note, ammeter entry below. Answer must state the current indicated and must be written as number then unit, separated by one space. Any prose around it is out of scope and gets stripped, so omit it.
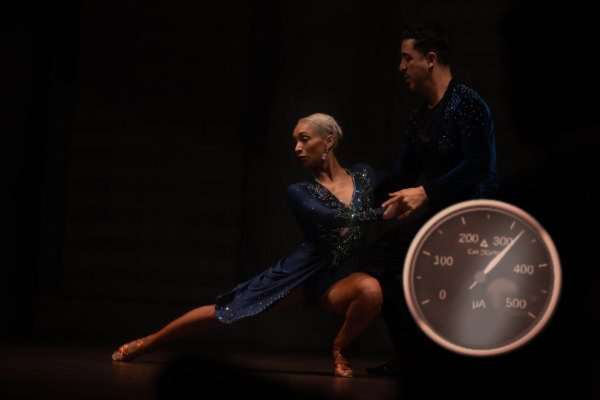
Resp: 325 µA
